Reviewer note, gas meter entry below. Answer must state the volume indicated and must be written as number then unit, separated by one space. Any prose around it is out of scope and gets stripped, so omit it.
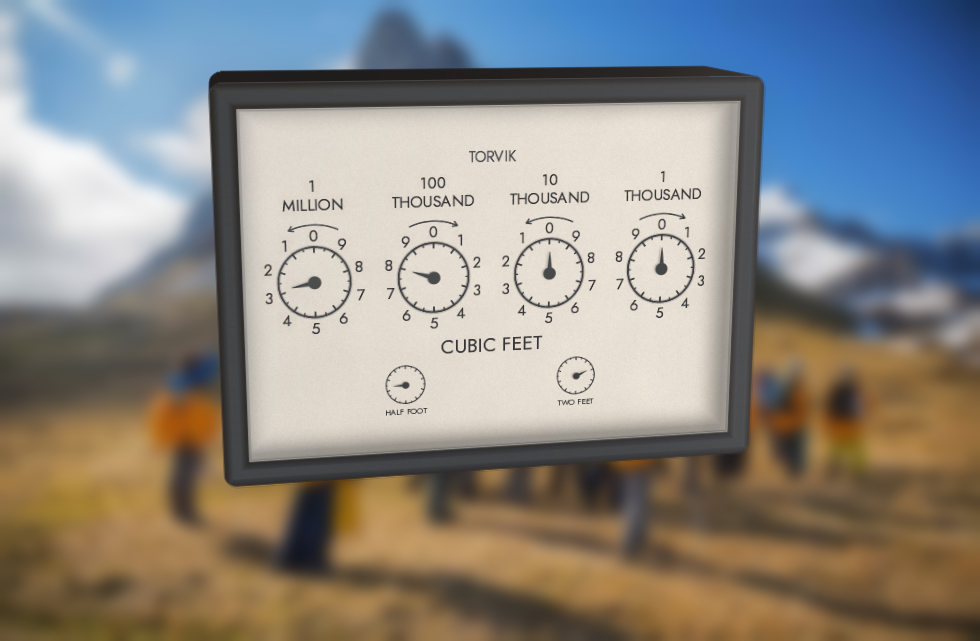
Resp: 280000 ft³
